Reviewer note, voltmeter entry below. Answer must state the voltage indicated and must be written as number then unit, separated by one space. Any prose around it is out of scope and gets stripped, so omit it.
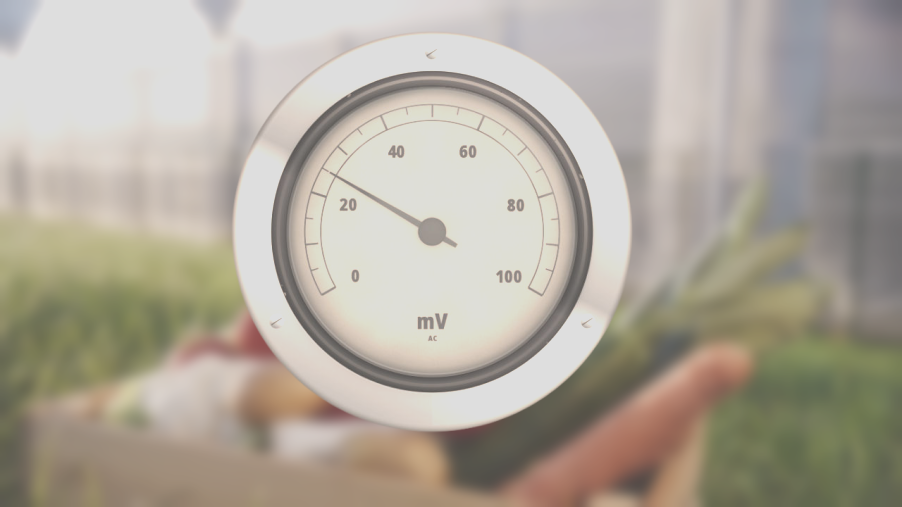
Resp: 25 mV
